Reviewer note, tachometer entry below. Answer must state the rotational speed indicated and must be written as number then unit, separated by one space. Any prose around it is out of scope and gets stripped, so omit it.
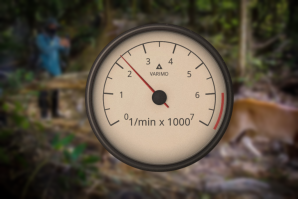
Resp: 2250 rpm
